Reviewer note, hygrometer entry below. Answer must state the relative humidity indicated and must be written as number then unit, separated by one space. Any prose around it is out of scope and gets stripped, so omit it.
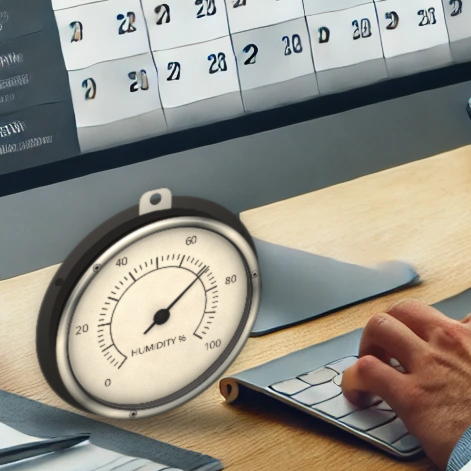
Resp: 70 %
